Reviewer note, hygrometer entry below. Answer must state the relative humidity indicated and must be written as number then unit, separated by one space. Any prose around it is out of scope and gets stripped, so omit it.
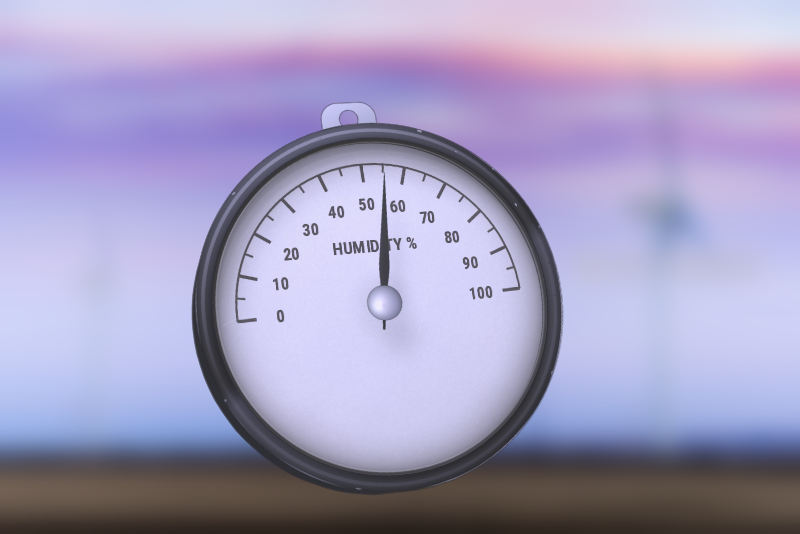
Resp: 55 %
